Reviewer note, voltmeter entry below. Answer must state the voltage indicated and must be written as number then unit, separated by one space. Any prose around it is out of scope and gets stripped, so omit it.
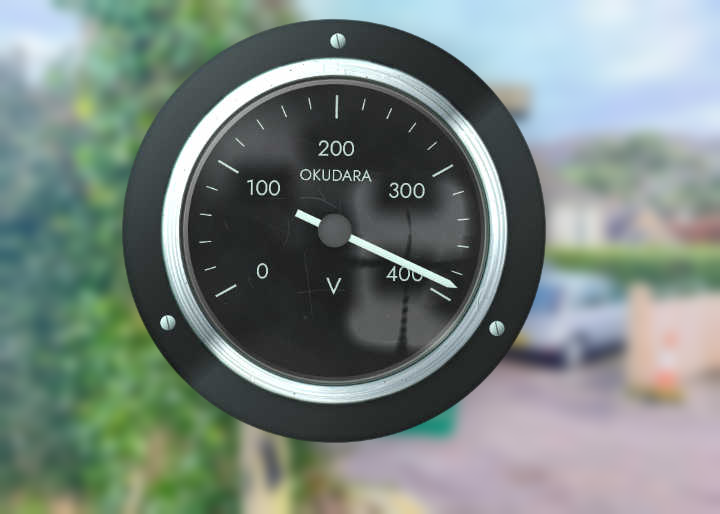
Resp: 390 V
